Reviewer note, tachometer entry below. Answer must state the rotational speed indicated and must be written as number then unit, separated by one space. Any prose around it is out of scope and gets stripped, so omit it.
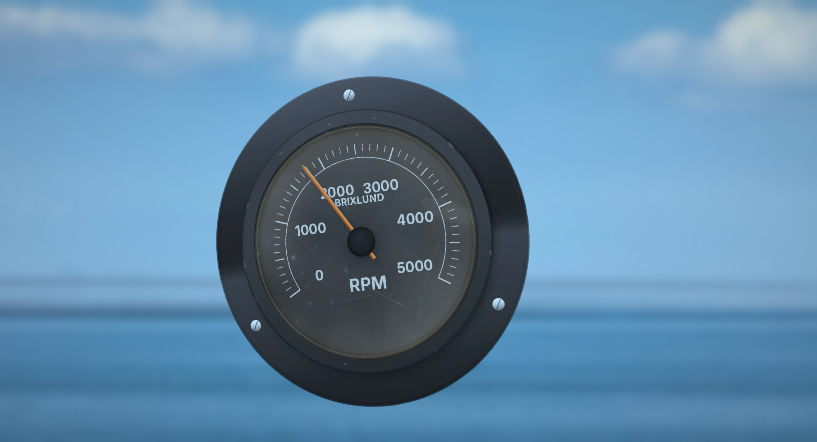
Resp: 1800 rpm
